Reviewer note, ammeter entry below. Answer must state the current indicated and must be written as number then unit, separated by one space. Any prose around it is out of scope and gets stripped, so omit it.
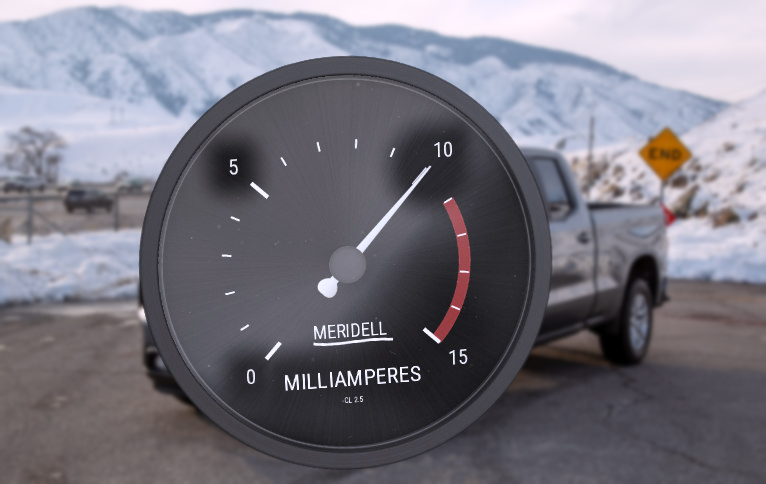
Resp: 10 mA
